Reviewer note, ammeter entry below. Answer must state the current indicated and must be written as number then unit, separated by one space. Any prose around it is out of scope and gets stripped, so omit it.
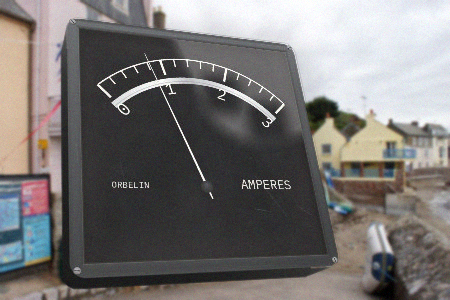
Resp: 0.8 A
